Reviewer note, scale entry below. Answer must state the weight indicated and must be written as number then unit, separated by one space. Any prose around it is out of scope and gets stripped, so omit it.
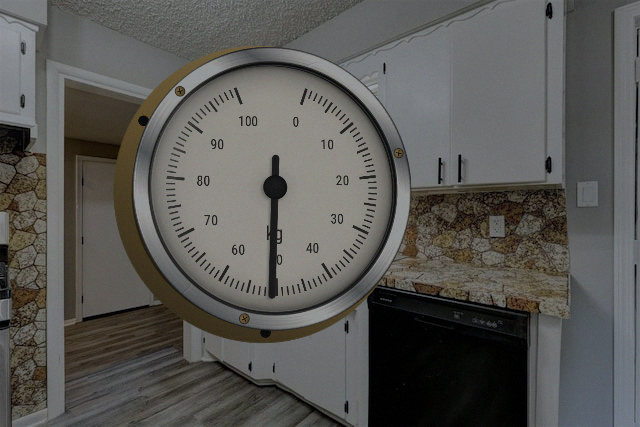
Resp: 51 kg
